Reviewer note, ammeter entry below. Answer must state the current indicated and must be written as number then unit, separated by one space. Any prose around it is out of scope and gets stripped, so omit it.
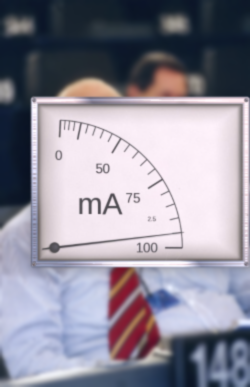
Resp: 95 mA
